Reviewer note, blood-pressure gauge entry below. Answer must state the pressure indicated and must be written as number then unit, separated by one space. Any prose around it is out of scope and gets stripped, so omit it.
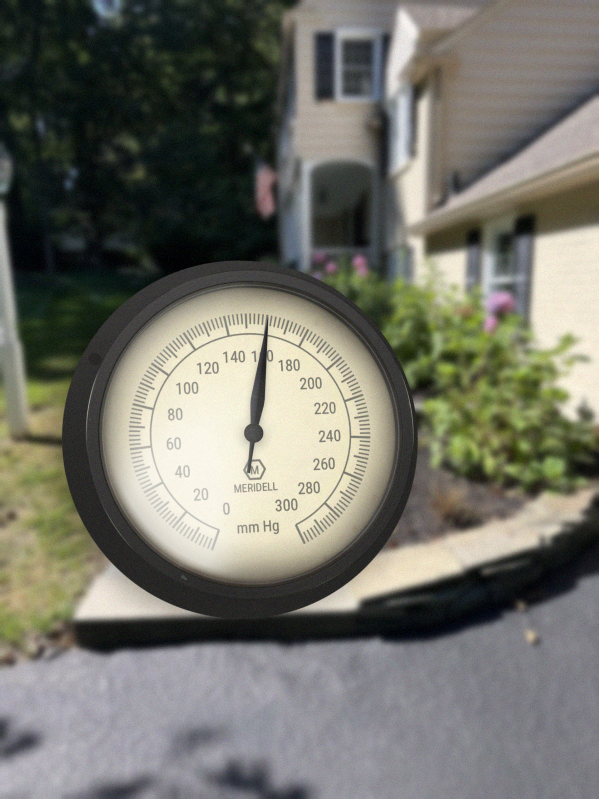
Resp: 160 mmHg
